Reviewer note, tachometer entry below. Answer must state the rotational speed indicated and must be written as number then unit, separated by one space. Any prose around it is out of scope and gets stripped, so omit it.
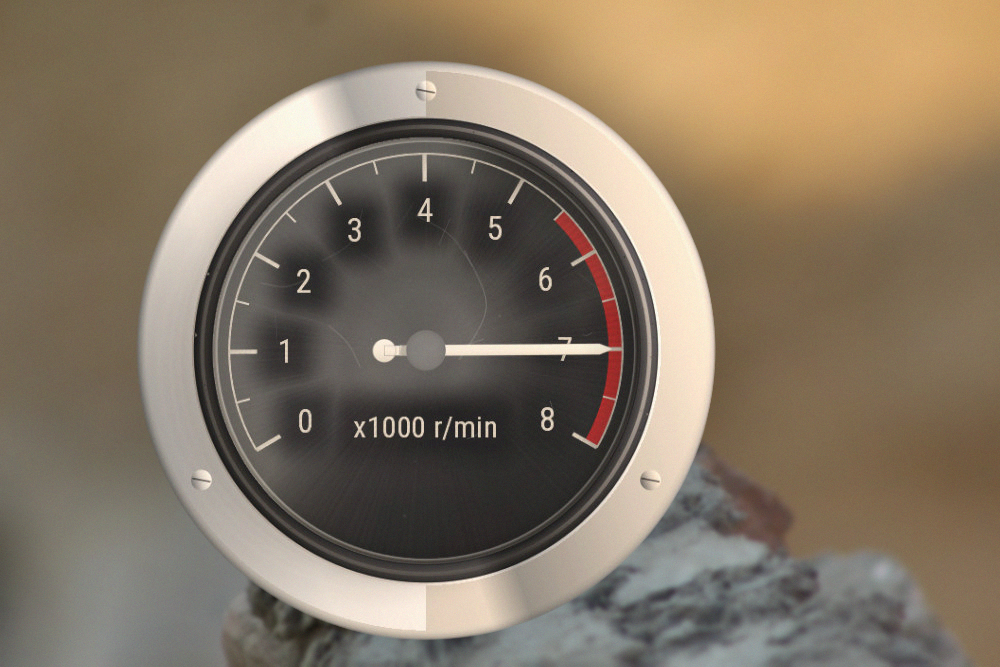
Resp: 7000 rpm
